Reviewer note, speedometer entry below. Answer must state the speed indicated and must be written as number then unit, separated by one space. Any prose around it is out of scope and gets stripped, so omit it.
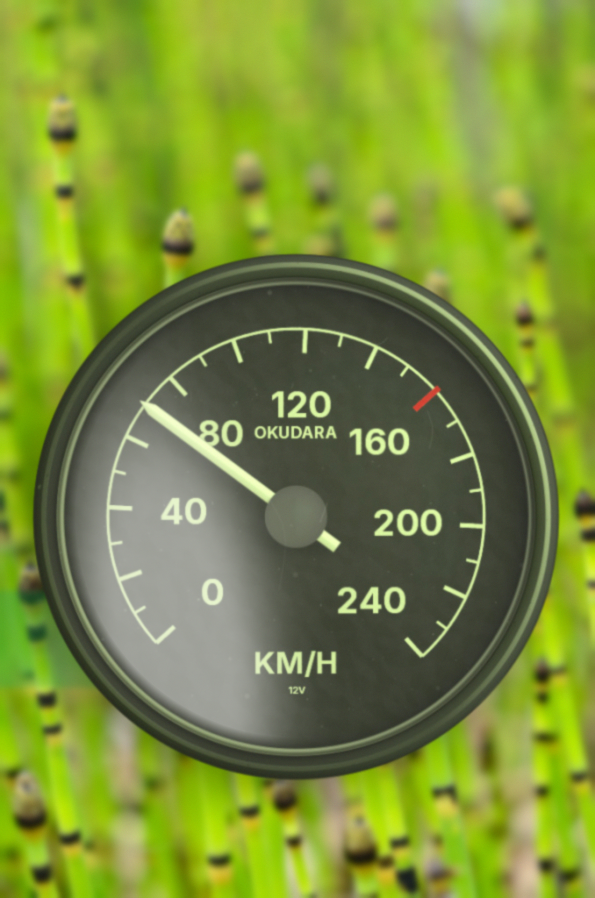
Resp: 70 km/h
